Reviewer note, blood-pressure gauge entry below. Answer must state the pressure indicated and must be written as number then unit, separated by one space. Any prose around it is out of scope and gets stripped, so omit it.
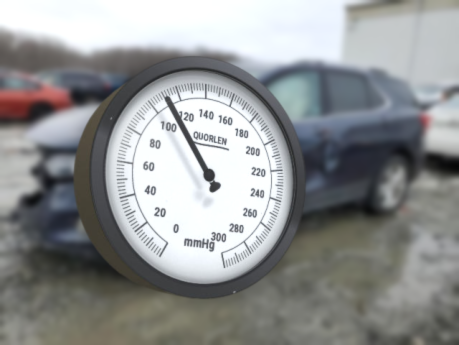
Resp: 110 mmHg
